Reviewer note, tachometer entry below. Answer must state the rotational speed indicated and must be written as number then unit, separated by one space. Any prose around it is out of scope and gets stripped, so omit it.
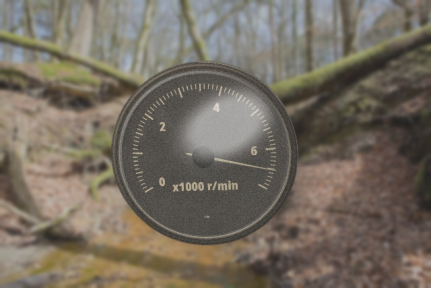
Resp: 6500 rpm
